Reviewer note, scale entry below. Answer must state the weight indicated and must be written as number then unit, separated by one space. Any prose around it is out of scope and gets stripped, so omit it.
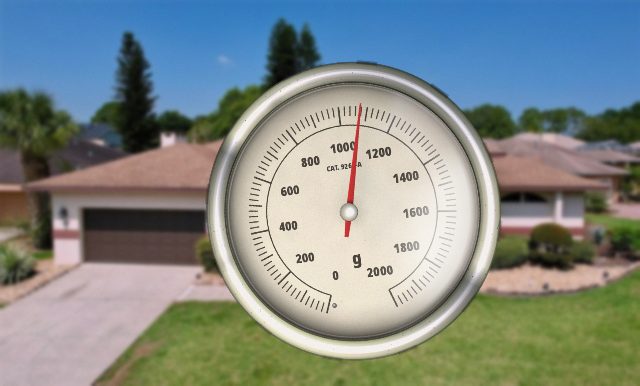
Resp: 1080 g
